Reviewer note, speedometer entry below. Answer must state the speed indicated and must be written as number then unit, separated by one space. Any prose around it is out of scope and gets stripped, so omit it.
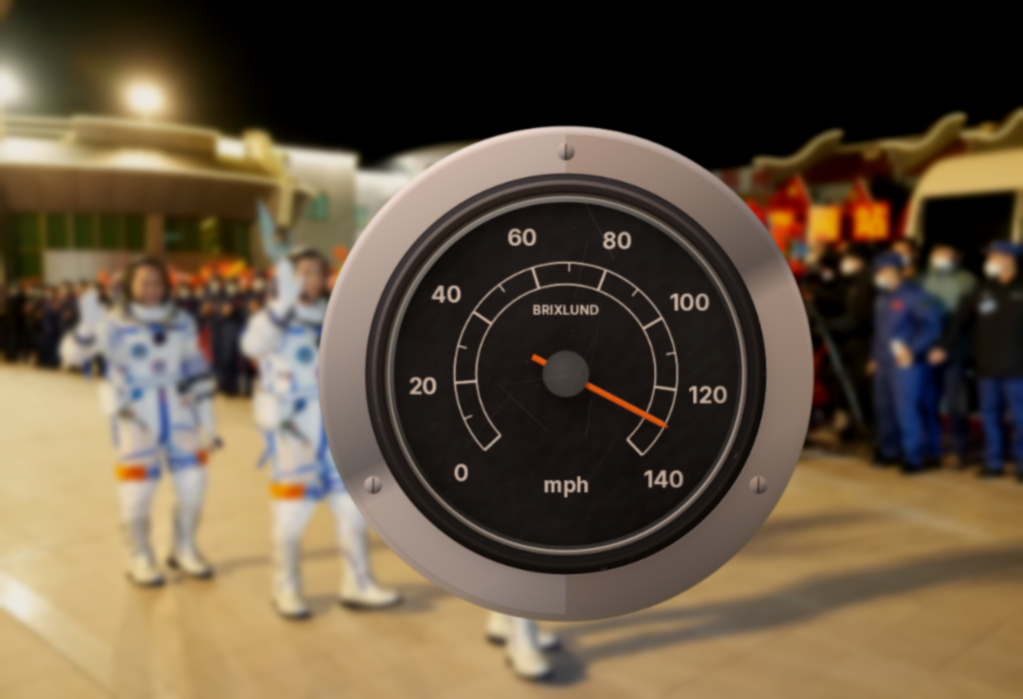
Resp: 130 mph
